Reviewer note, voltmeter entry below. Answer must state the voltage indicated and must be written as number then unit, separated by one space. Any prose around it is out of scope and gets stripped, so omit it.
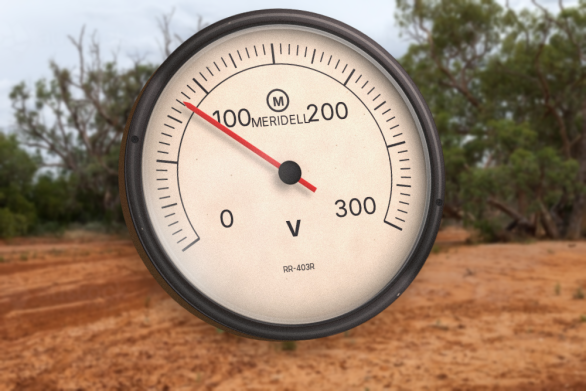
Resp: 85 V
